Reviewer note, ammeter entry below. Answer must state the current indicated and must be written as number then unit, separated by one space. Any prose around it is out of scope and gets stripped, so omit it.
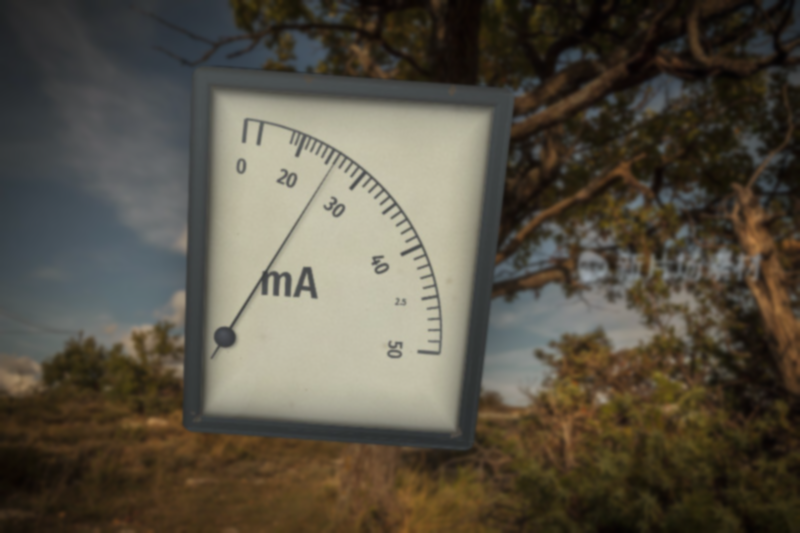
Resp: 26 mA
